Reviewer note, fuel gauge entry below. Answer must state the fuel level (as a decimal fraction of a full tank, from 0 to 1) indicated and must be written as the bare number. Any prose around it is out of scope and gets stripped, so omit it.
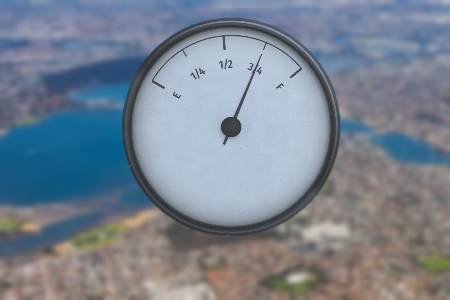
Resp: 0.75
